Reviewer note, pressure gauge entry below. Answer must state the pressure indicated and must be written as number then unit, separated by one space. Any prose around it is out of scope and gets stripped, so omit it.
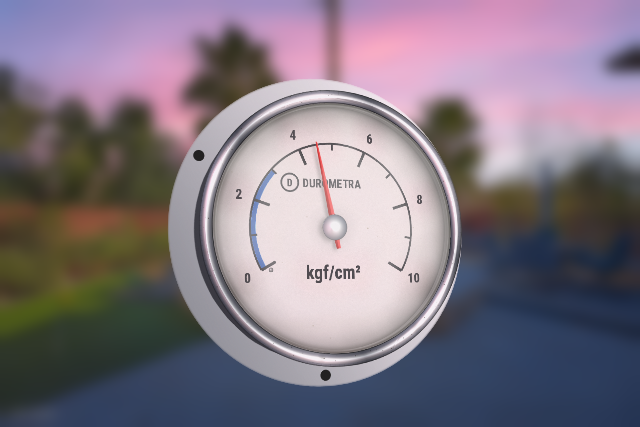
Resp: 4.5 kg/cm²
